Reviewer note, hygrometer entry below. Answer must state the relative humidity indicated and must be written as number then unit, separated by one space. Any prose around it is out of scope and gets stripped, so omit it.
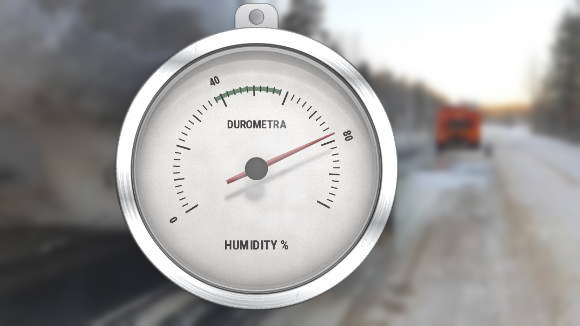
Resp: 78 %
